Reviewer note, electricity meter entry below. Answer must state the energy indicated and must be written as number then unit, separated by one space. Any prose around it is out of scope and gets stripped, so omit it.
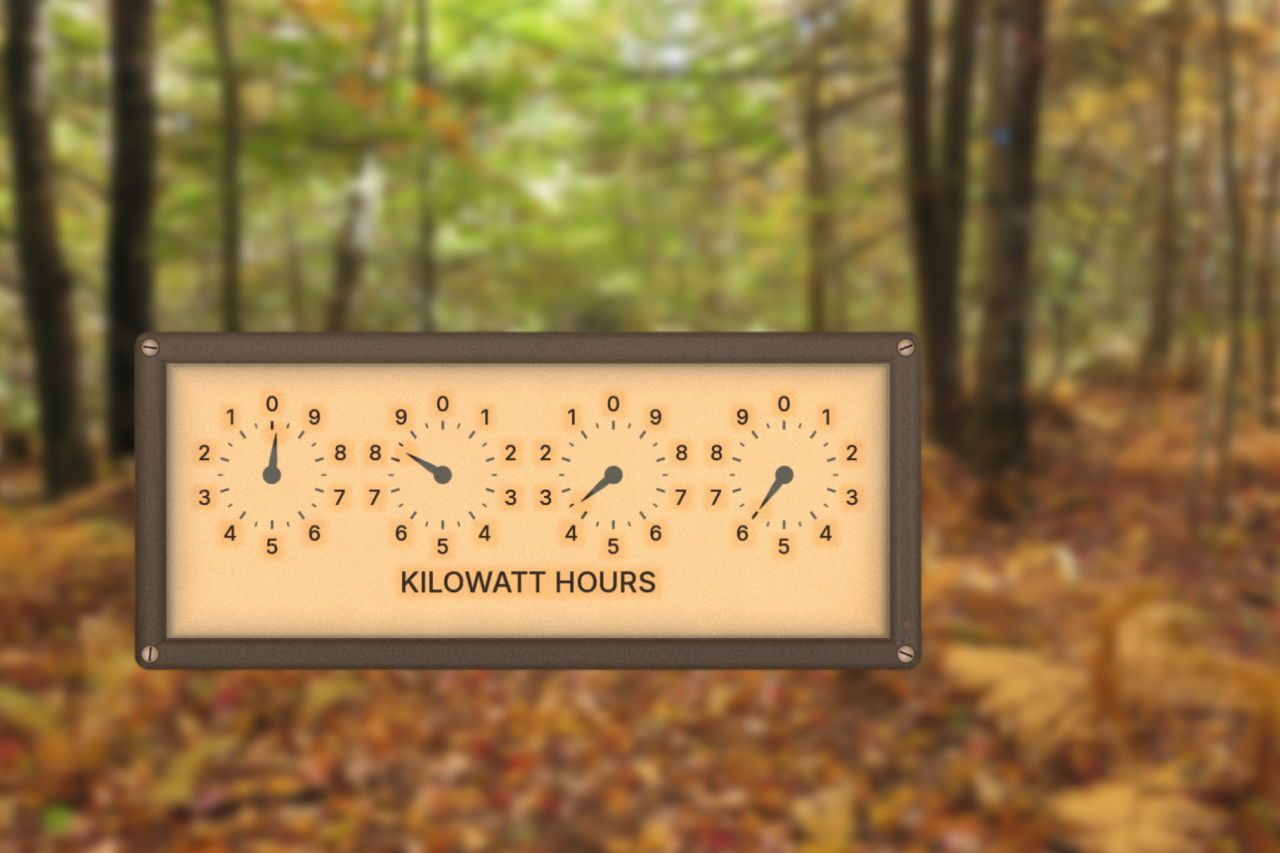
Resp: 9836 kWh
